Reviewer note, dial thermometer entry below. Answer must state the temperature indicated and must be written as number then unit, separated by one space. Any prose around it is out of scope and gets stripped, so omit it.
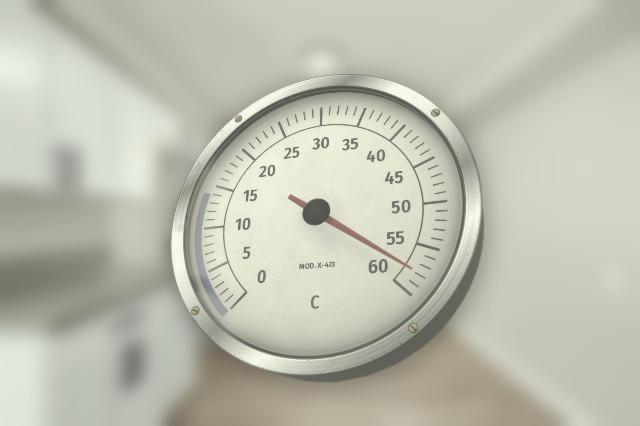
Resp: 58 °C
